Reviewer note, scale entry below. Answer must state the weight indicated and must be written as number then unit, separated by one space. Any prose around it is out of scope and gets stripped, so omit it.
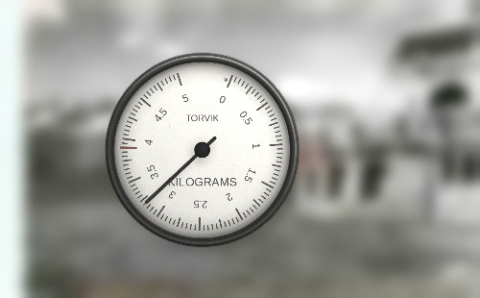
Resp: 3.2 kg
